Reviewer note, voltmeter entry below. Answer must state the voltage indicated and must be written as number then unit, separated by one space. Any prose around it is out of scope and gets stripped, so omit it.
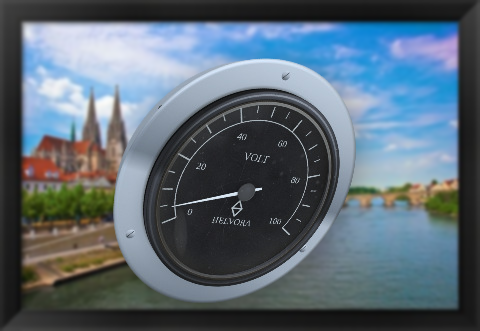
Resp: 5 V
